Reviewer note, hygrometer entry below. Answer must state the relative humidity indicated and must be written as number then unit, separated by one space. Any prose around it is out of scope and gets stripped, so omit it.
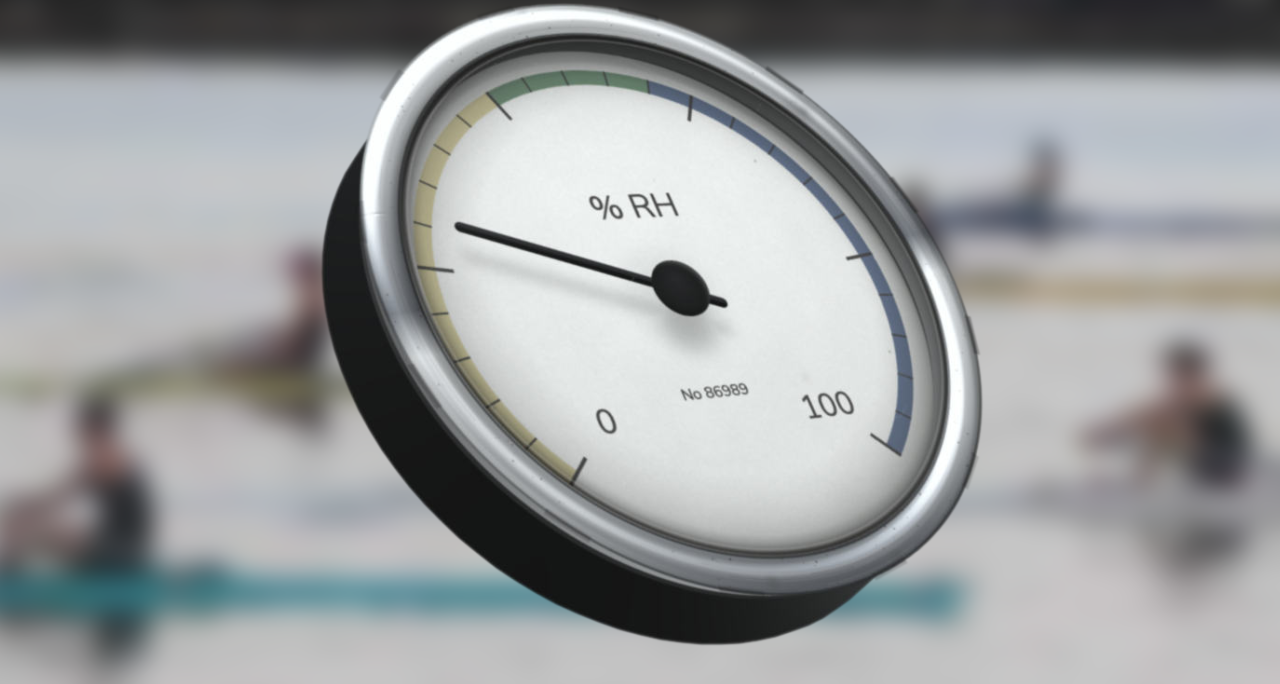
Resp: 24 %
